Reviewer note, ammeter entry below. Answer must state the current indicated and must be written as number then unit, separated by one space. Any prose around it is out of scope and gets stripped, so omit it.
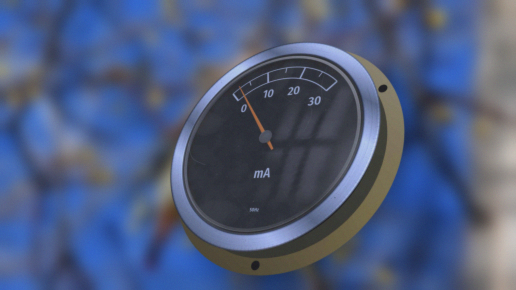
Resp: 2.5 mA
